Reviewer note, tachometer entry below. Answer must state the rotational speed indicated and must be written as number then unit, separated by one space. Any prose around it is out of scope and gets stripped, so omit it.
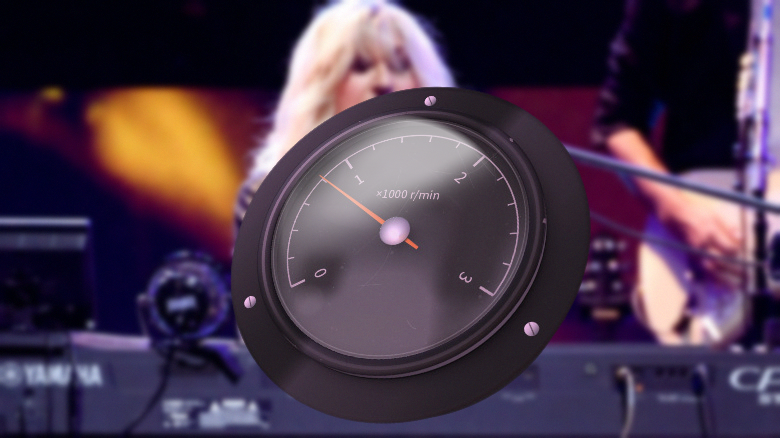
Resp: 800 rpm
